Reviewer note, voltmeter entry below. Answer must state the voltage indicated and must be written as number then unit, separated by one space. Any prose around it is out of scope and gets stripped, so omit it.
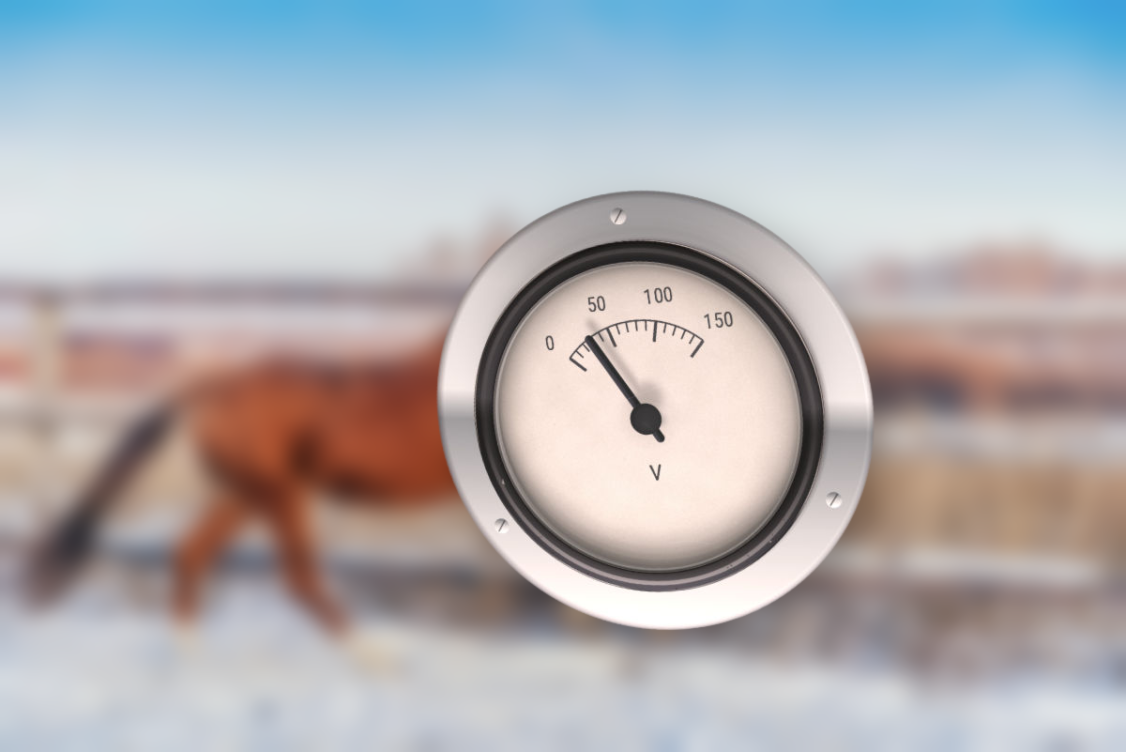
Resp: 30 V
